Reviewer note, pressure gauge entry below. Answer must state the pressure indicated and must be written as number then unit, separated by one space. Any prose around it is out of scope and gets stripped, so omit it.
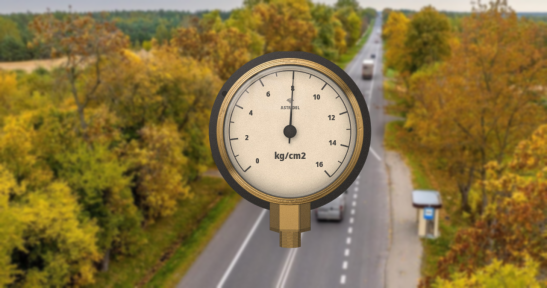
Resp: 8 kg/cm²
